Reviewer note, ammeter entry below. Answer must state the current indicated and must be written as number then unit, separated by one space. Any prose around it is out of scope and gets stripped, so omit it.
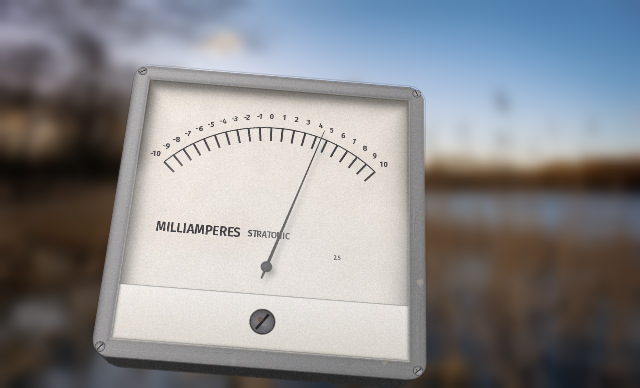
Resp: 4.5 mA
